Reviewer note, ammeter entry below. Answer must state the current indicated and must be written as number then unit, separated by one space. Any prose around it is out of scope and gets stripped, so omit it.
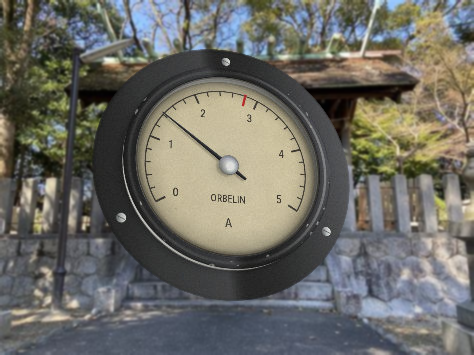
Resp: 1.4 A
